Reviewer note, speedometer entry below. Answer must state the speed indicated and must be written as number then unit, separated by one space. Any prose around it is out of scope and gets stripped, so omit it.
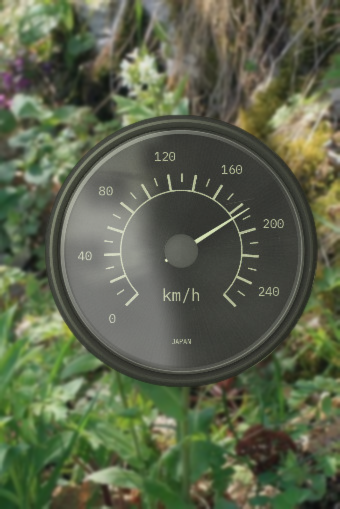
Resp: 185 km/h
